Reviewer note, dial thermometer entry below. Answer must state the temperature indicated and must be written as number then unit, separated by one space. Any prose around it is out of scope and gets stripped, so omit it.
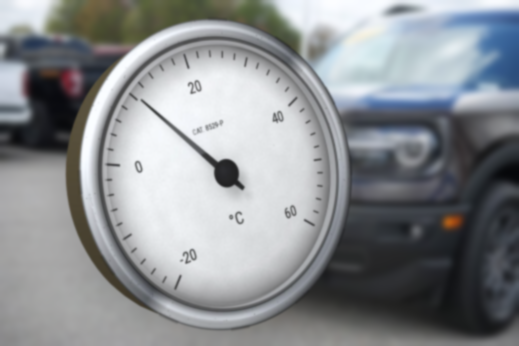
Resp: 10 °C
